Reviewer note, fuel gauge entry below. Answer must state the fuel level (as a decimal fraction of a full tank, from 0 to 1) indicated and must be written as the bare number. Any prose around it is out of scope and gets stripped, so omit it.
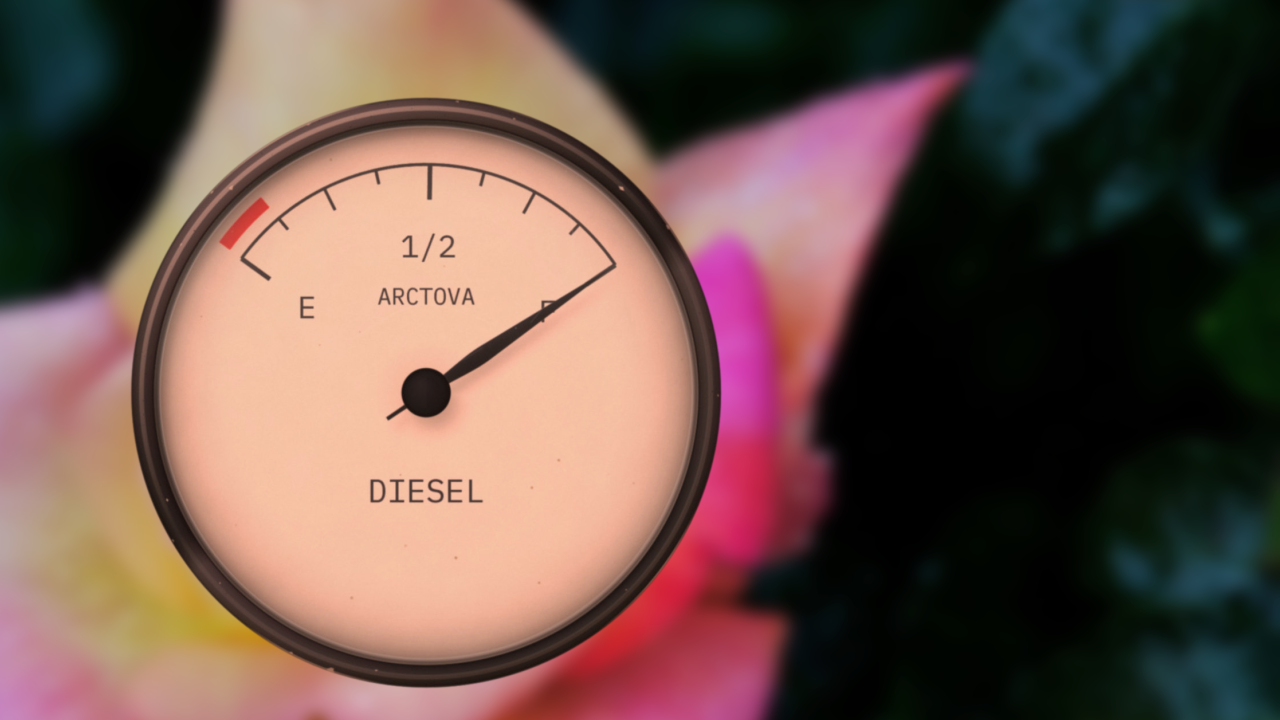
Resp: 1
